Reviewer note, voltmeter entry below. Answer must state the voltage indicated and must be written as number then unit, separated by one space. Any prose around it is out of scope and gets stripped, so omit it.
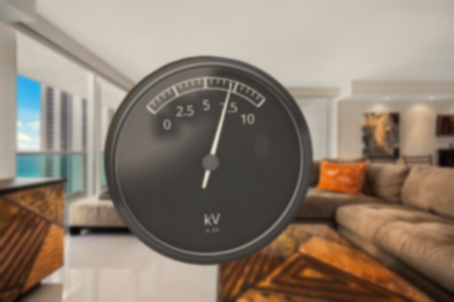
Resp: 7 kV
